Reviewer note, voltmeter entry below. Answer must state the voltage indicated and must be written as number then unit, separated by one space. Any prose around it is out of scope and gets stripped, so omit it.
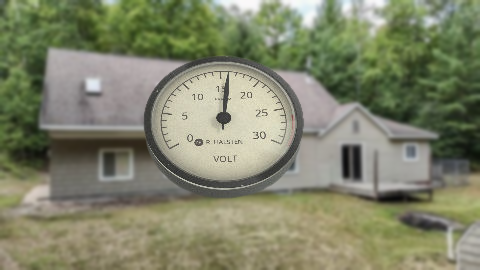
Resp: 16 V
